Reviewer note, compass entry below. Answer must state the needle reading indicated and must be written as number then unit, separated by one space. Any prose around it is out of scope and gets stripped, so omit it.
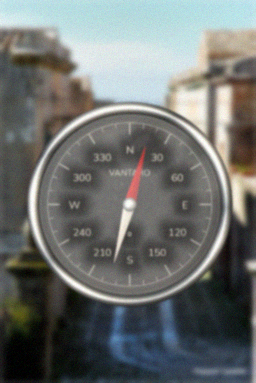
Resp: 15 °
